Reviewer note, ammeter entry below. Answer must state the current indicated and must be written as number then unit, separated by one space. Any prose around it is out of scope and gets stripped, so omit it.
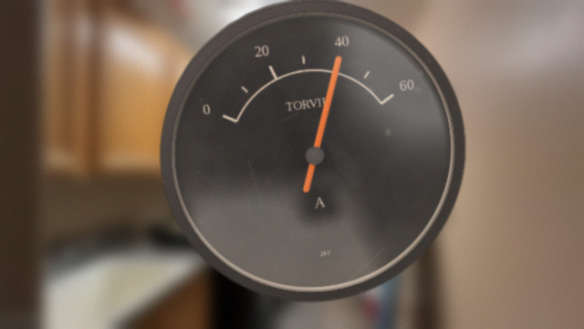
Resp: 40 A
